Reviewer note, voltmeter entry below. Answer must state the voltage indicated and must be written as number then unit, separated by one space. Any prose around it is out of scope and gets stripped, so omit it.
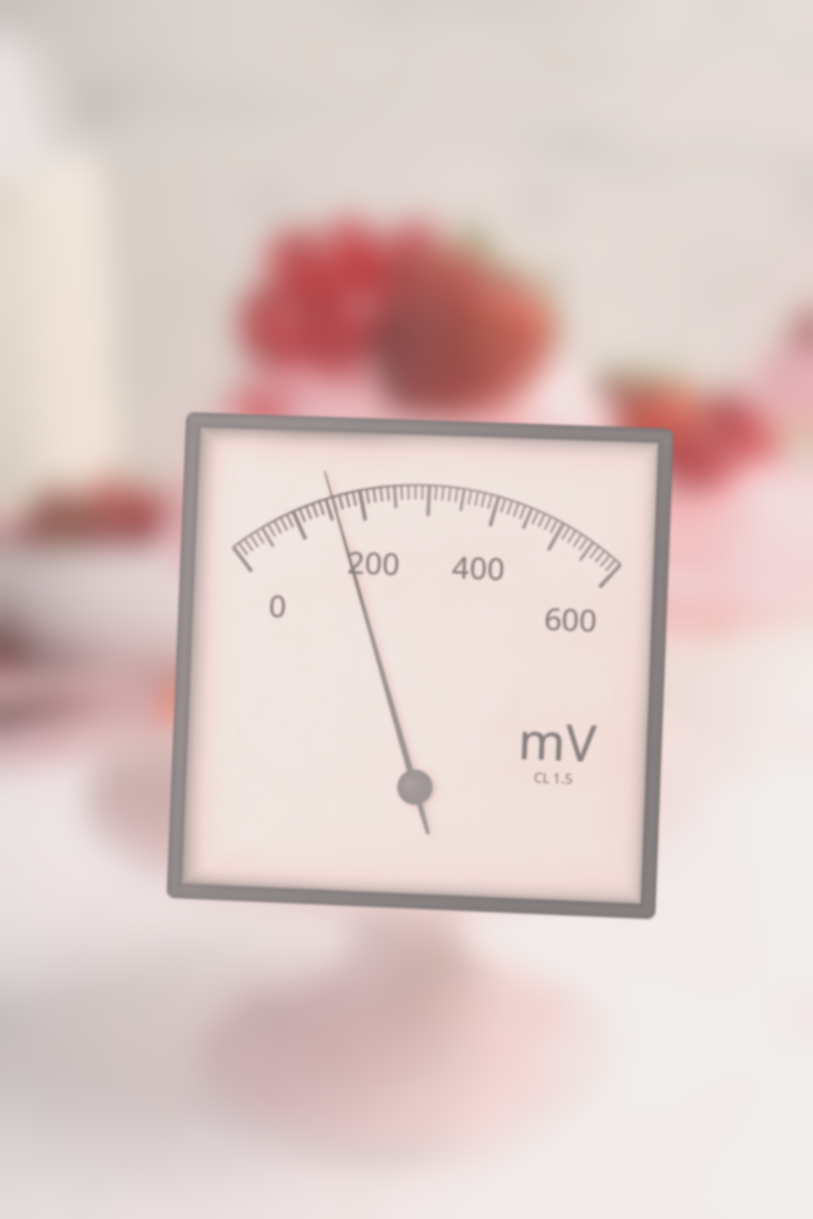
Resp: 160 mV
